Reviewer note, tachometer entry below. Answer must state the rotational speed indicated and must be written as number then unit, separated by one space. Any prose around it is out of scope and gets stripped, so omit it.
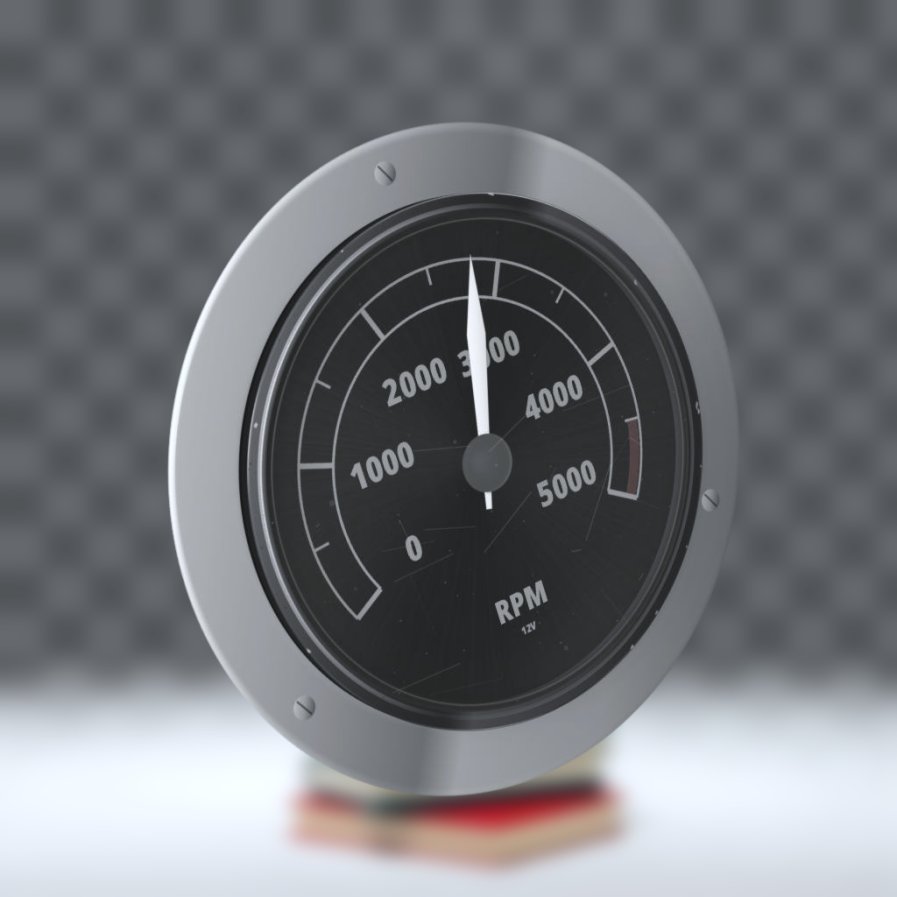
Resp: 2750 rpm
